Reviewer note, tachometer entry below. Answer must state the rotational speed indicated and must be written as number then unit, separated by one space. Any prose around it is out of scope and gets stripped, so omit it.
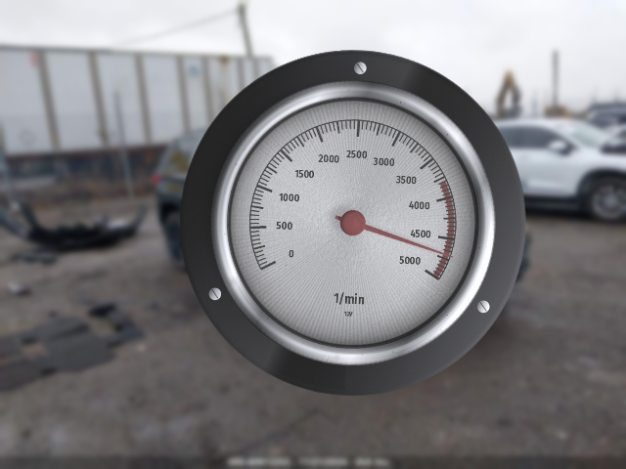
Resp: 4700 rpm
